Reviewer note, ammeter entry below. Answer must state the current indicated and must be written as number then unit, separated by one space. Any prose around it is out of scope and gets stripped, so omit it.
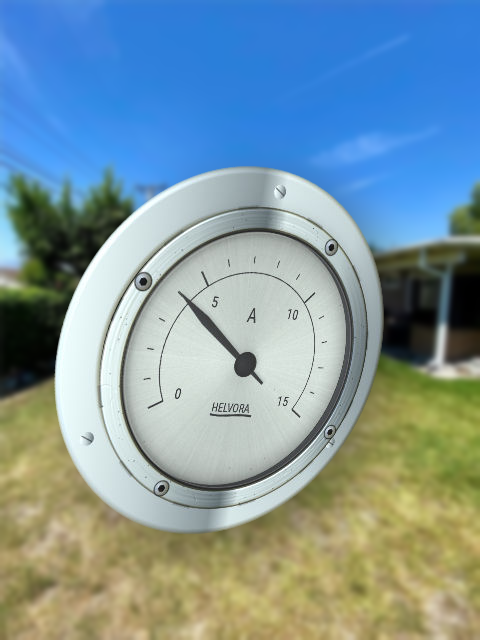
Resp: 4 A
